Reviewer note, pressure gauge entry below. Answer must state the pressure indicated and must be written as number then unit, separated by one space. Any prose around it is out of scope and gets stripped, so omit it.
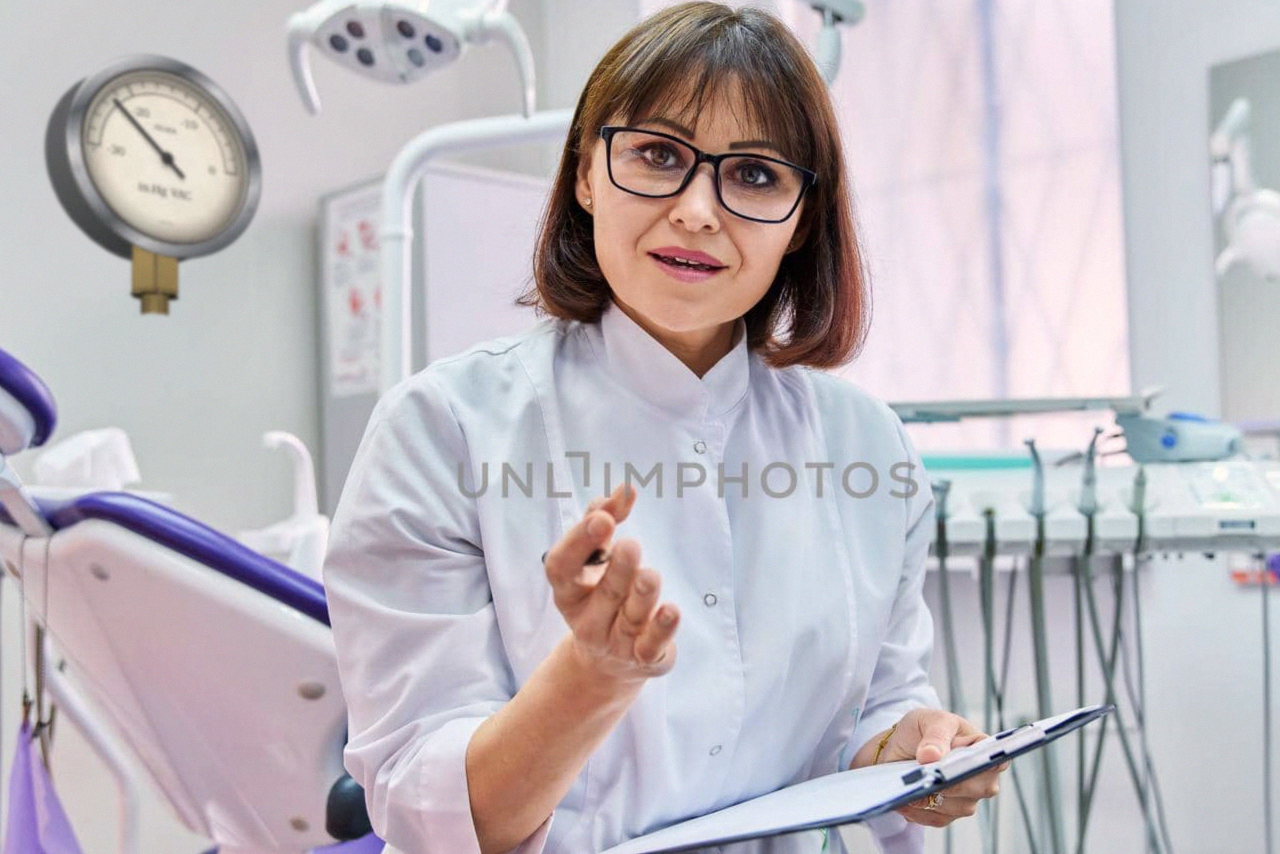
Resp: -23 inHg
